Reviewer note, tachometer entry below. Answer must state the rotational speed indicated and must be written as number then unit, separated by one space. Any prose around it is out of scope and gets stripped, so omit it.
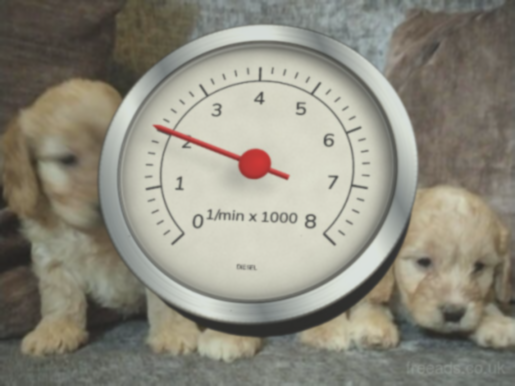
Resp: 2000 rpm
